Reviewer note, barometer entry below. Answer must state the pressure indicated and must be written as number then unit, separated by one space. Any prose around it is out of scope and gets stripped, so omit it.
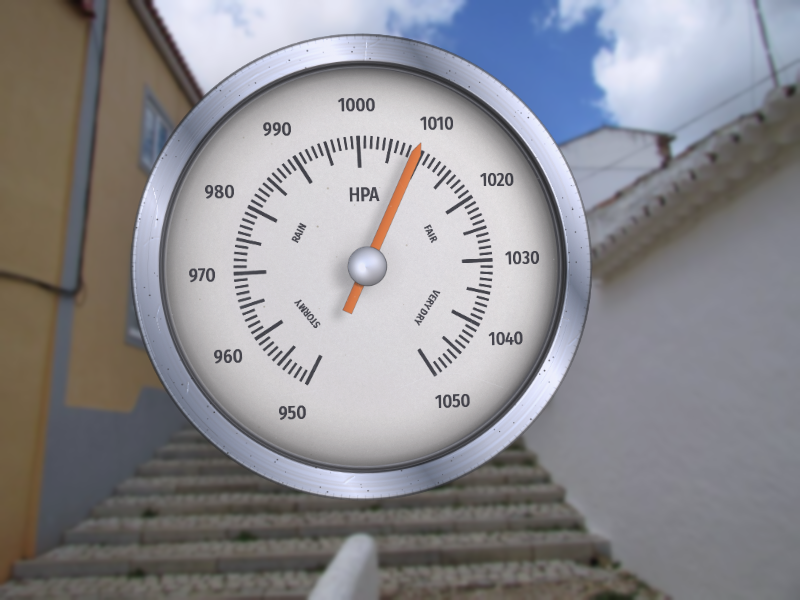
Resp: 1009 hPa
